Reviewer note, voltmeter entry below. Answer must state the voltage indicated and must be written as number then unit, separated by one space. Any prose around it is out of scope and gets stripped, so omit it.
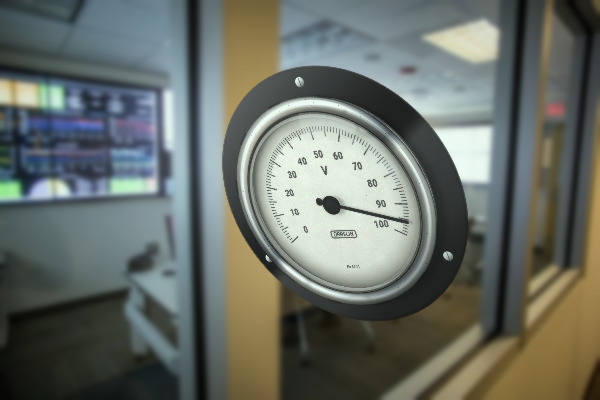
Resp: 95 V
